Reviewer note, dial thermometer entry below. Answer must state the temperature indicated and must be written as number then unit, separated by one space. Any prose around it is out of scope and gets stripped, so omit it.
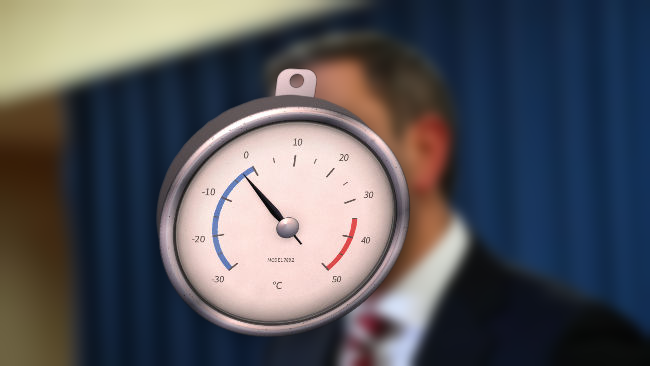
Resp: -2.5 °C
